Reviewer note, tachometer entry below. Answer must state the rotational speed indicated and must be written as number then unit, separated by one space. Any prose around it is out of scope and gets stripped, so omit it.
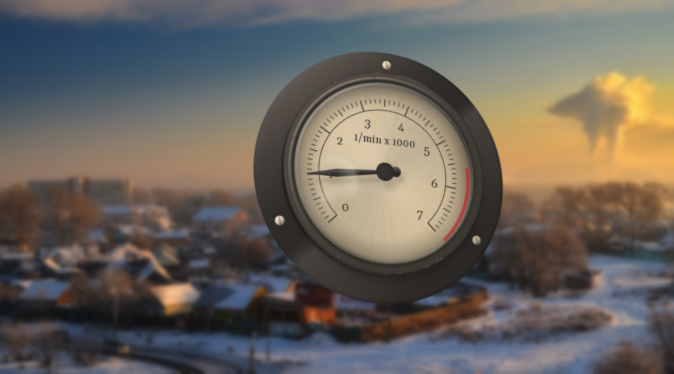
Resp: 1000 rpm
